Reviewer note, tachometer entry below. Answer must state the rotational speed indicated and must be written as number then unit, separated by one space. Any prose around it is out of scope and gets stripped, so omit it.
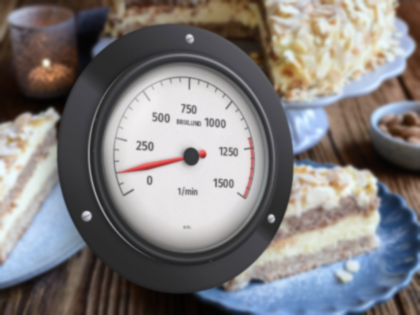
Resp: 100 rpm
